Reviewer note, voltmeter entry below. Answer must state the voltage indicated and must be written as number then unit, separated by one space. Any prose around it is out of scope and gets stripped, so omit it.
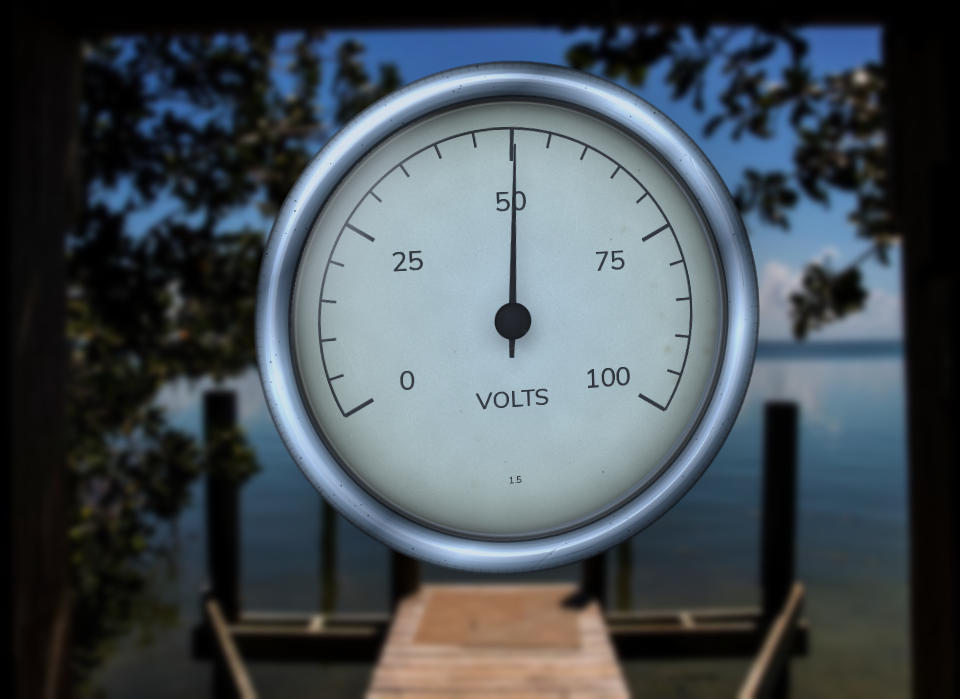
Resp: 50 V
